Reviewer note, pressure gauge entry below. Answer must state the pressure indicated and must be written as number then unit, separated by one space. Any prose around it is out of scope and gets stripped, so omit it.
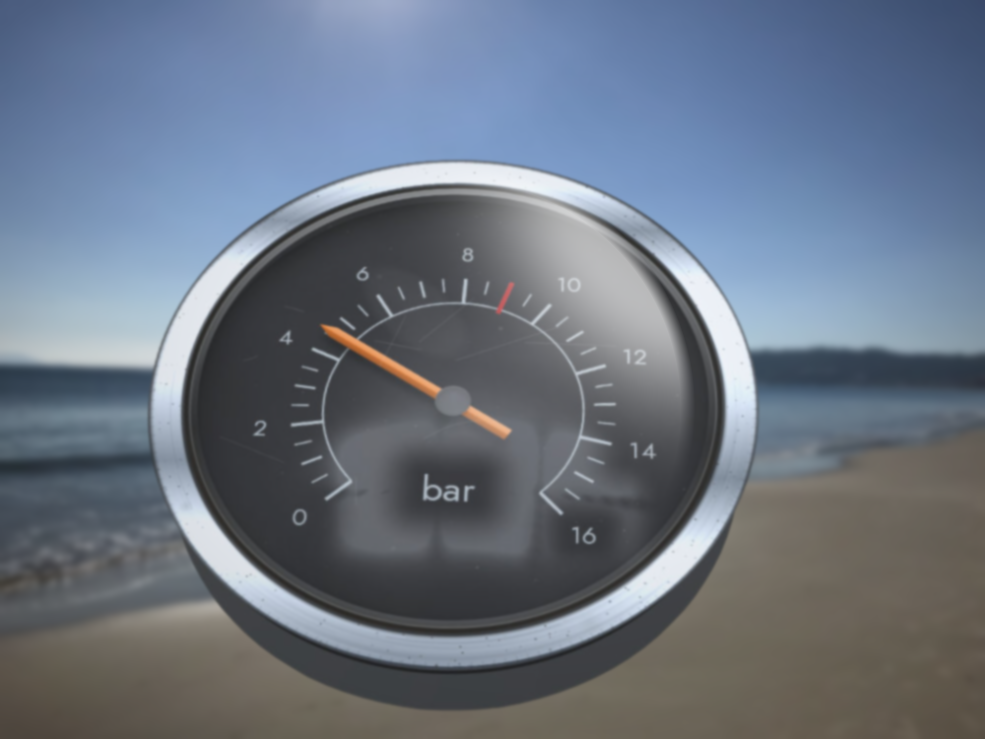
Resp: 4.5 bar
